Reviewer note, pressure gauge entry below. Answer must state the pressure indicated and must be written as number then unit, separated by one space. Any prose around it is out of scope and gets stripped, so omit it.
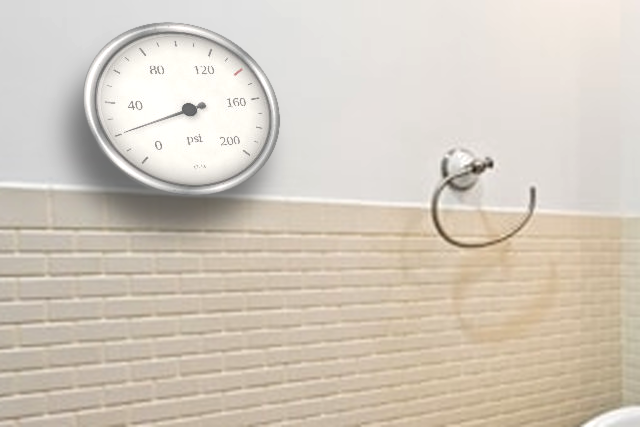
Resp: 20 psi
